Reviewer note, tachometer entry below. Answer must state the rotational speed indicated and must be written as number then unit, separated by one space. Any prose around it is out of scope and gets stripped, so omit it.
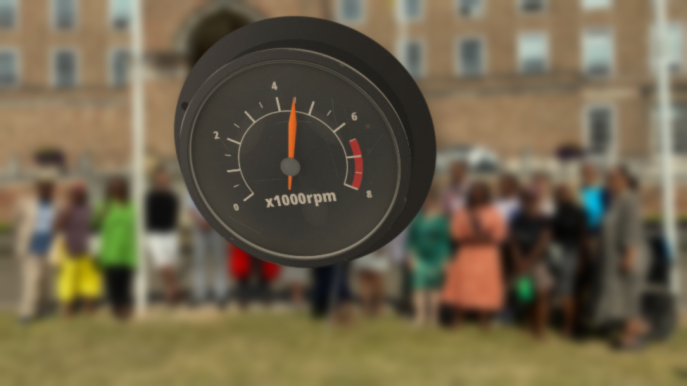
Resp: 4500 rpm
